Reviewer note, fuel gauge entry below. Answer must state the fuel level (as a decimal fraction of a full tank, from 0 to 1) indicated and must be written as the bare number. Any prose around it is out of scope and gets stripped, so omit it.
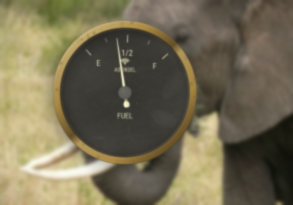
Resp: 0.375
